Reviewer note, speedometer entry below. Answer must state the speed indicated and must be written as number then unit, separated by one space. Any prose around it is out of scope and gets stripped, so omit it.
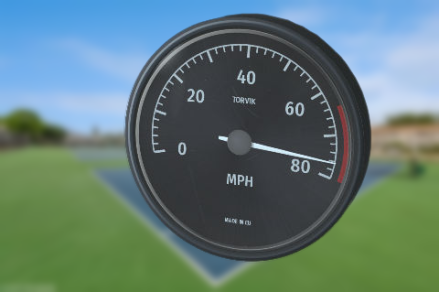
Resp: 76 mph
